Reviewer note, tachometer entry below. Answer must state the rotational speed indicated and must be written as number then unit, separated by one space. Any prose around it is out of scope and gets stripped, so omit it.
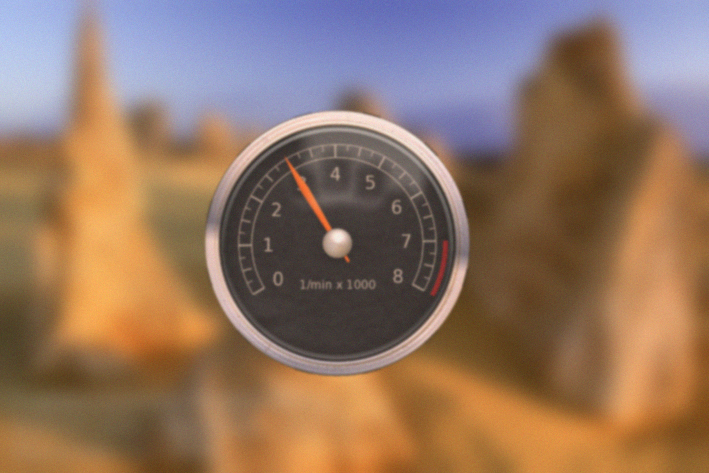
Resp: 3000 rpm
